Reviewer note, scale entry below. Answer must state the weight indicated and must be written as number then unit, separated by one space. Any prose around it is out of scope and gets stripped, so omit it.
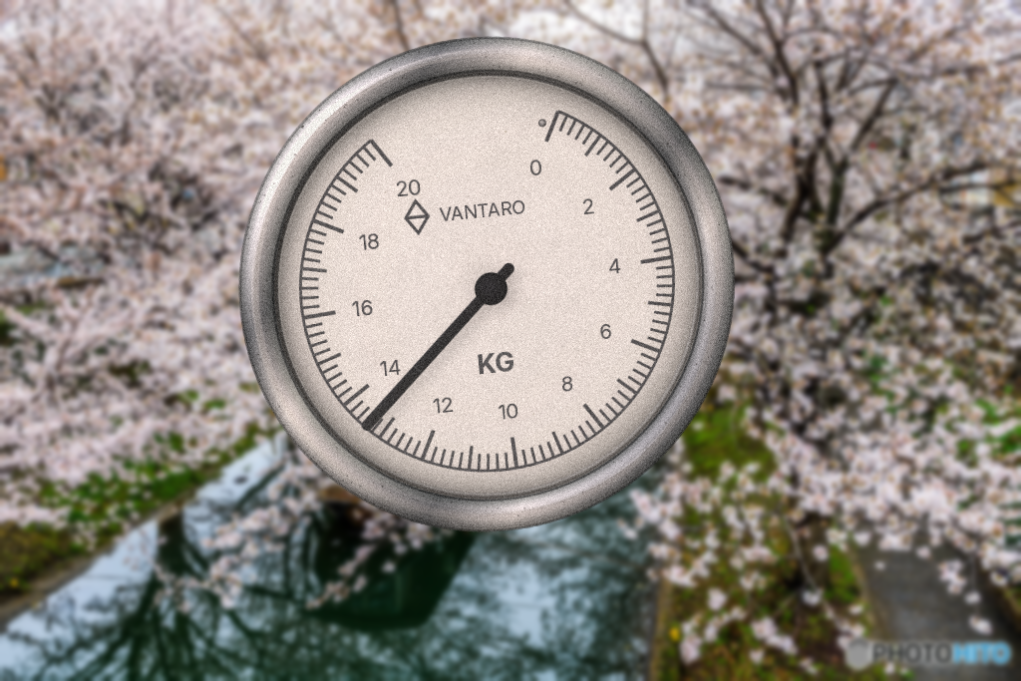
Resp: 13.4 kg
